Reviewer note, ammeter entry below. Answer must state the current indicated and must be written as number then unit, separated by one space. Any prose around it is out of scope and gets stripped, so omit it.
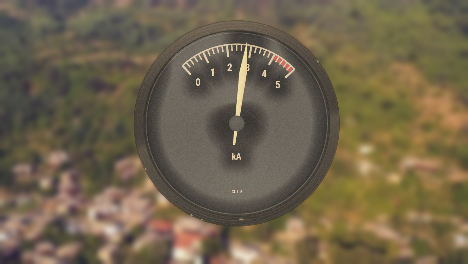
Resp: 2.8 kA
